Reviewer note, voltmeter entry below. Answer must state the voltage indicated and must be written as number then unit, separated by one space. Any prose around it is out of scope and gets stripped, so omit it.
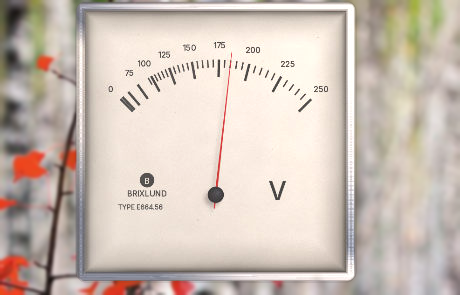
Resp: 185 V
